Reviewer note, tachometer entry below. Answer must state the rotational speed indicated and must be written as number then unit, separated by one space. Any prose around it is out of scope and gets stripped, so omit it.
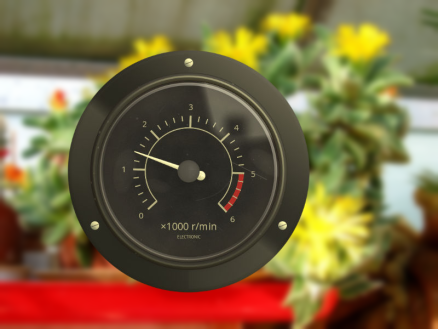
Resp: 1400 rpm
